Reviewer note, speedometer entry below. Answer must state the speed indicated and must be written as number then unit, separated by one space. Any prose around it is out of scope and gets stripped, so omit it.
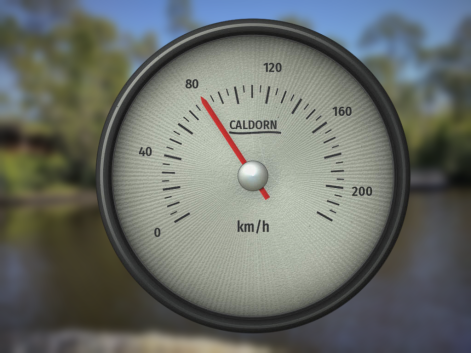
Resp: 80 km/h
